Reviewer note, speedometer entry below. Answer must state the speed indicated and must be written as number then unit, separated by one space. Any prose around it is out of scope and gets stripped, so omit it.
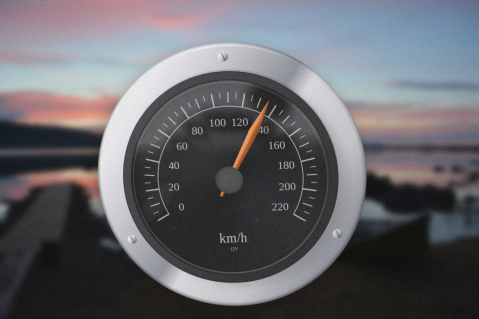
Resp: 135 km/h
